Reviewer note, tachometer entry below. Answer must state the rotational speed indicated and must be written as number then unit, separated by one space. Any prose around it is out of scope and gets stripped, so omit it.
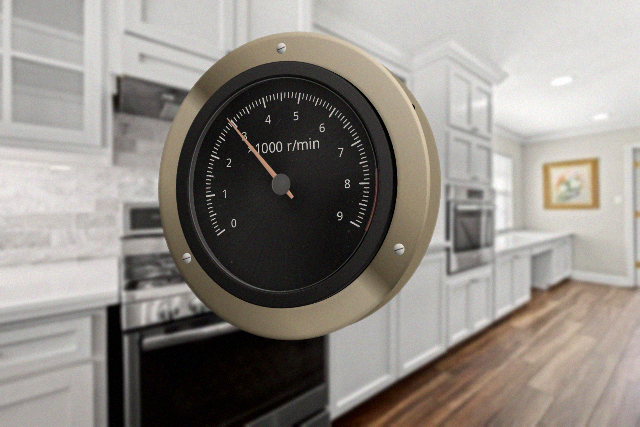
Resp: 3000 rpm
